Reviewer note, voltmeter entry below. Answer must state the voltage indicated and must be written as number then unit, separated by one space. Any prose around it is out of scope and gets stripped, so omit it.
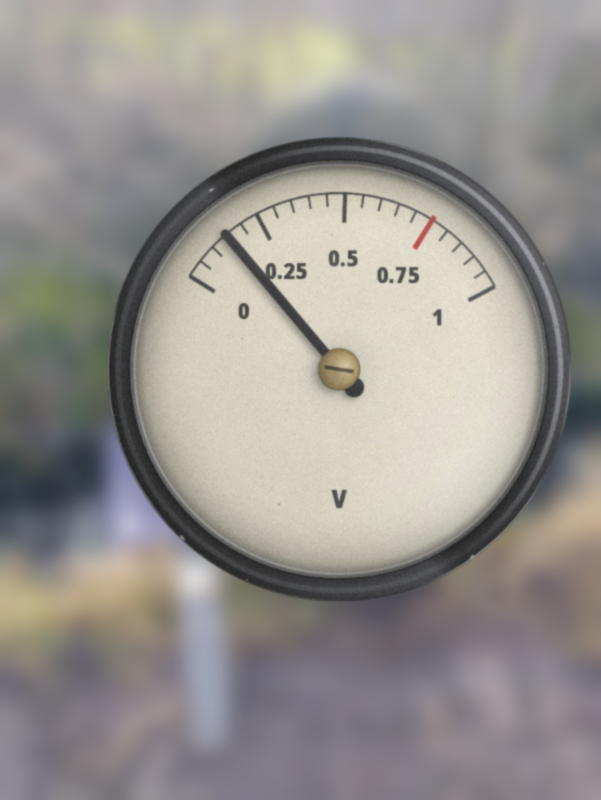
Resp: 0.15 V
